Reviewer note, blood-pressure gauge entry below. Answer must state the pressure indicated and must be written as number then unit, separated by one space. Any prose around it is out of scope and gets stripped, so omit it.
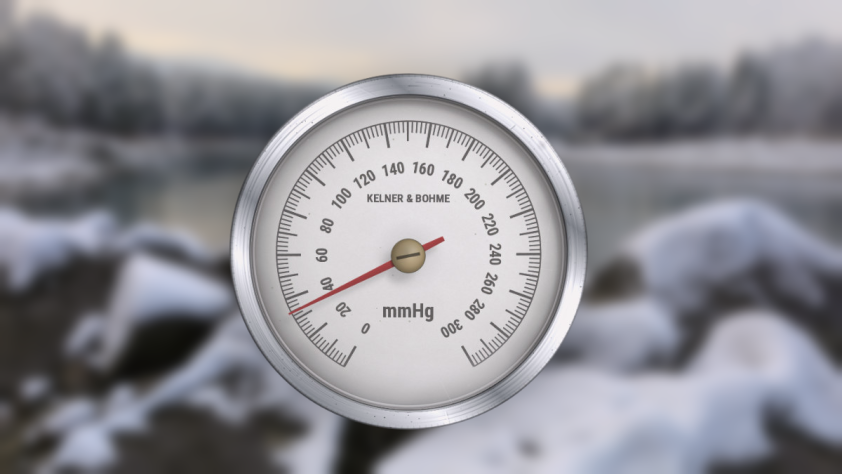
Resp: 34 mmHg
